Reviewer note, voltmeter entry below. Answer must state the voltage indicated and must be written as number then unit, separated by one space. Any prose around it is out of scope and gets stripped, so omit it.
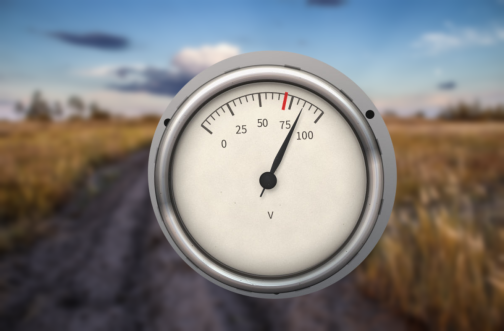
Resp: 85 V
